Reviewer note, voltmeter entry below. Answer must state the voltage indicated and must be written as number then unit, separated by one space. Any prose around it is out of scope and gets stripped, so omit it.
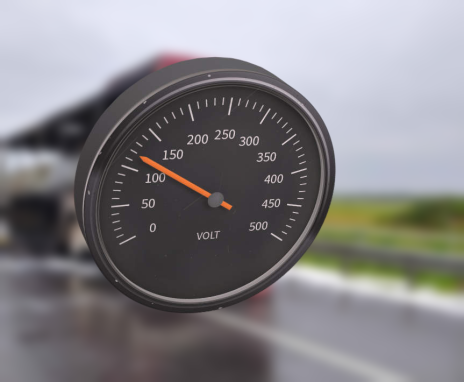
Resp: 120 V
